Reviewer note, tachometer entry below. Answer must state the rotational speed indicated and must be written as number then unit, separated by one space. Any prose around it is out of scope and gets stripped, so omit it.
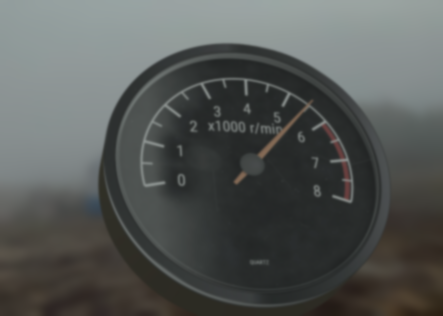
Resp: 5500 rpm
